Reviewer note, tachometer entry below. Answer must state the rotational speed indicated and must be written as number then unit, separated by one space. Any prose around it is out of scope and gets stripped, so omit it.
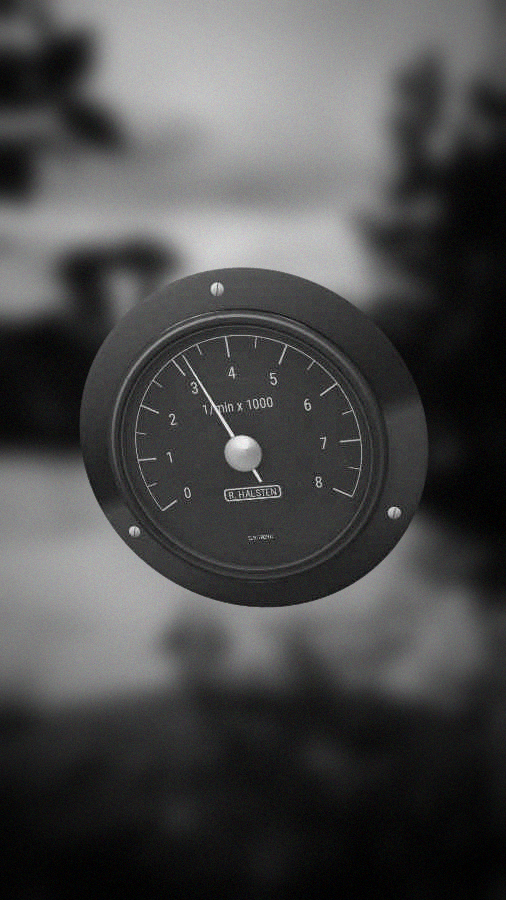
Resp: 3250 rpm
